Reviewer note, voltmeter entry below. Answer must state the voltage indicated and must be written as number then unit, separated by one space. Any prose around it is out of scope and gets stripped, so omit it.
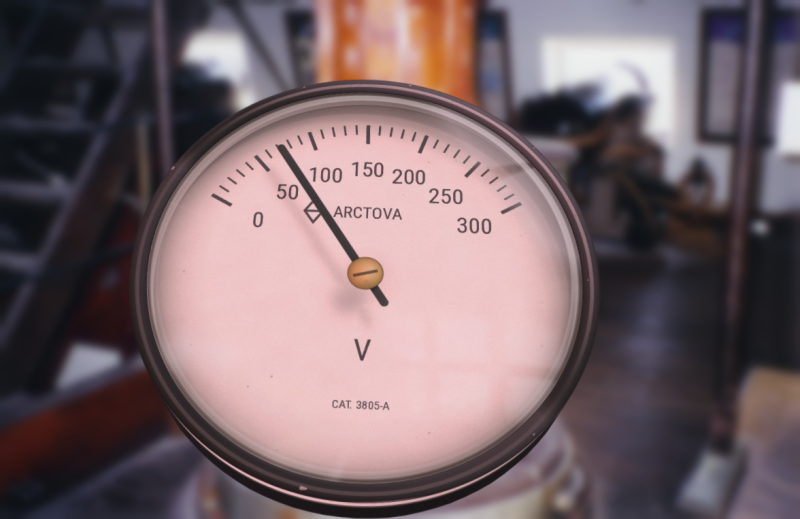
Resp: 70 V
